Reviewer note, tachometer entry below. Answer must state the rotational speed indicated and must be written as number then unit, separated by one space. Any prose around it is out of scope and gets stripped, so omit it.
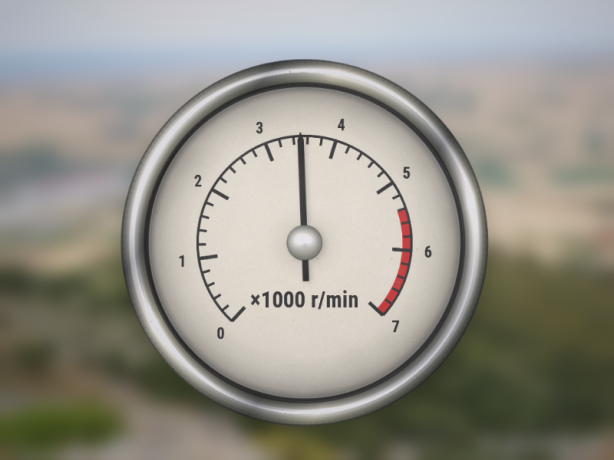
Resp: 3500 rpm
